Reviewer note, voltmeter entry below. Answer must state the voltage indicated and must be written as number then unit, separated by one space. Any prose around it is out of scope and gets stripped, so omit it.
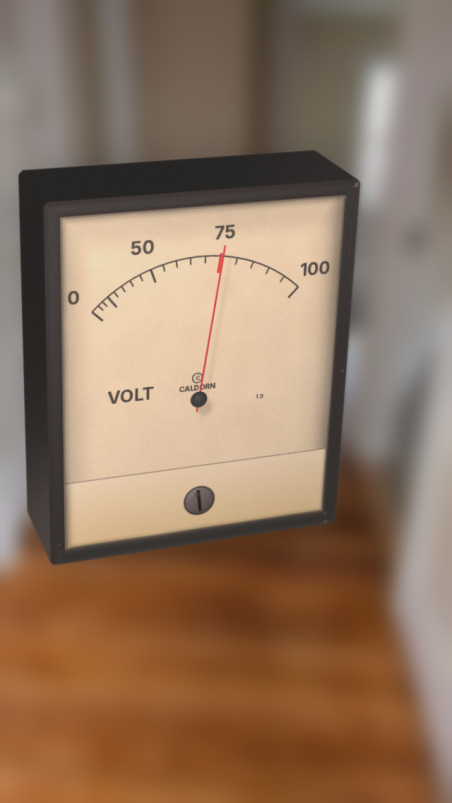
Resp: 75 V
